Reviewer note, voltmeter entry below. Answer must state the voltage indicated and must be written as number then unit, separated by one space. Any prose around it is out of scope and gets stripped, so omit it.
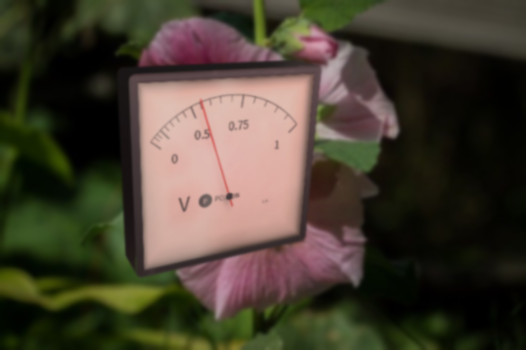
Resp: 0.55 V
